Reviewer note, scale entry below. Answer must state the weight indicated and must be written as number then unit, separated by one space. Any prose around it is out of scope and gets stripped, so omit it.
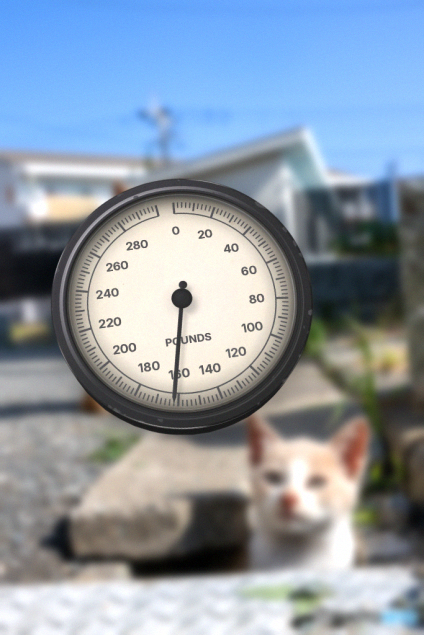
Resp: 162 lb
